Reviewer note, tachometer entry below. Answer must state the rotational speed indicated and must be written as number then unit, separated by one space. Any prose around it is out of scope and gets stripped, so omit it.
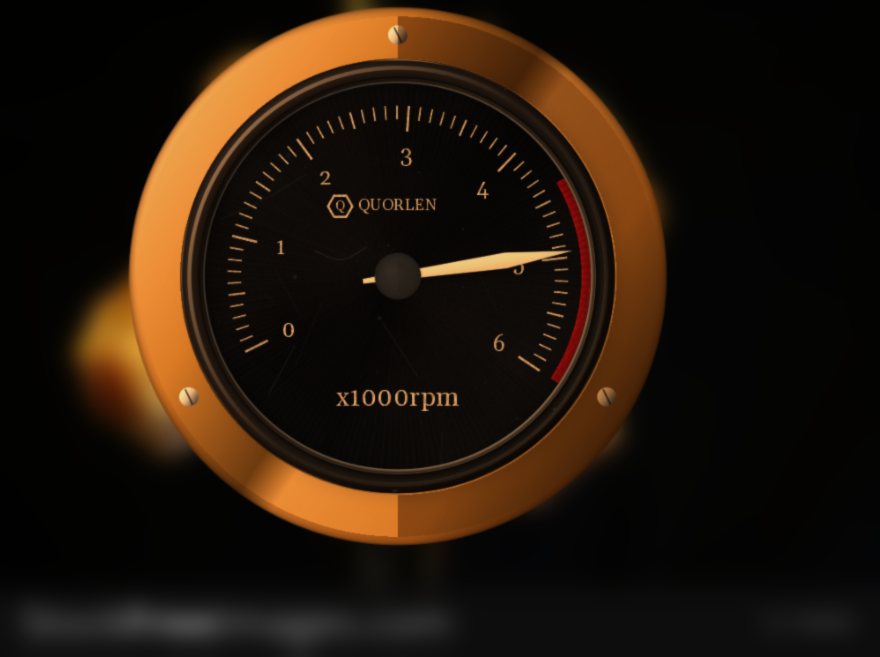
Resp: 4950 rpm
